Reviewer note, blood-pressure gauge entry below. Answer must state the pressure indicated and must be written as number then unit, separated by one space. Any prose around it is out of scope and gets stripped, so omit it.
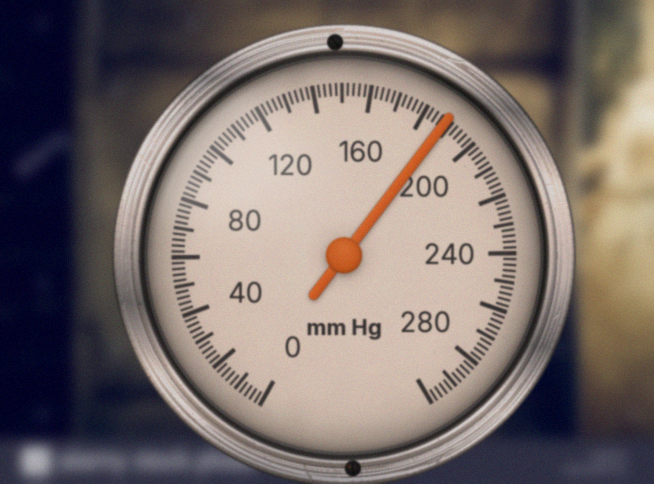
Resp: 188 mmHg
